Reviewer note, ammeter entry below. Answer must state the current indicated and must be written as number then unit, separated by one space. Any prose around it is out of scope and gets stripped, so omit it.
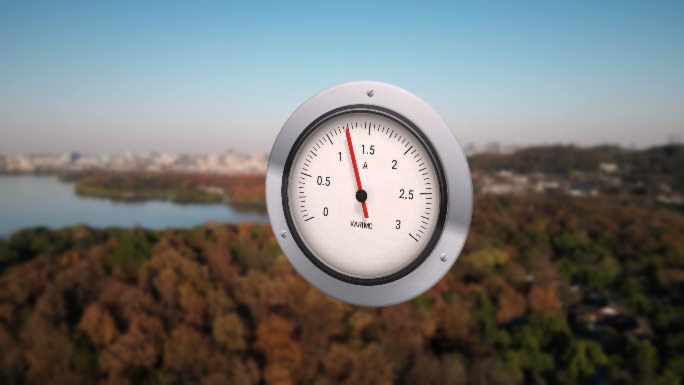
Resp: 1.25 A
